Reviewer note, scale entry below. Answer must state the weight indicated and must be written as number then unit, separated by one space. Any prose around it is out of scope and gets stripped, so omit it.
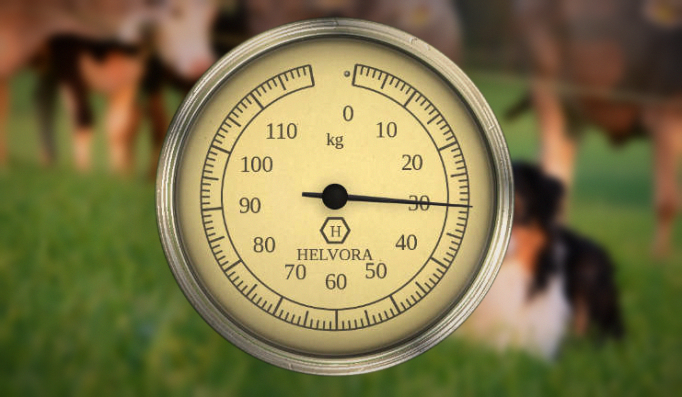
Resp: 30 kg
